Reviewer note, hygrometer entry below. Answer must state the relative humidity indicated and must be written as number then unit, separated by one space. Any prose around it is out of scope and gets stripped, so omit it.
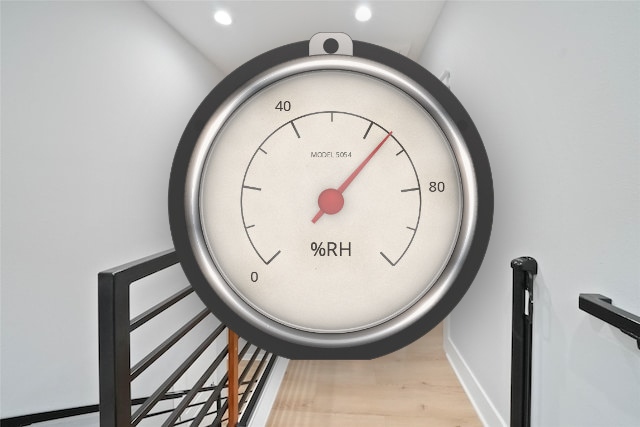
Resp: 65 %
